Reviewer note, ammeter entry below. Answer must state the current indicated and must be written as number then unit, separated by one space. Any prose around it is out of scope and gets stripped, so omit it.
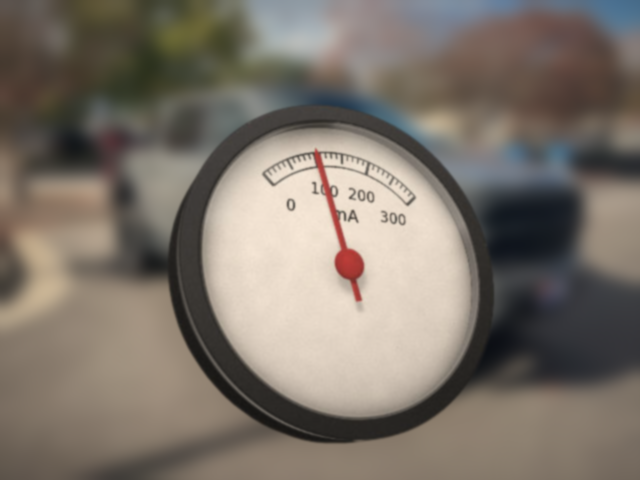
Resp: 100 mA
